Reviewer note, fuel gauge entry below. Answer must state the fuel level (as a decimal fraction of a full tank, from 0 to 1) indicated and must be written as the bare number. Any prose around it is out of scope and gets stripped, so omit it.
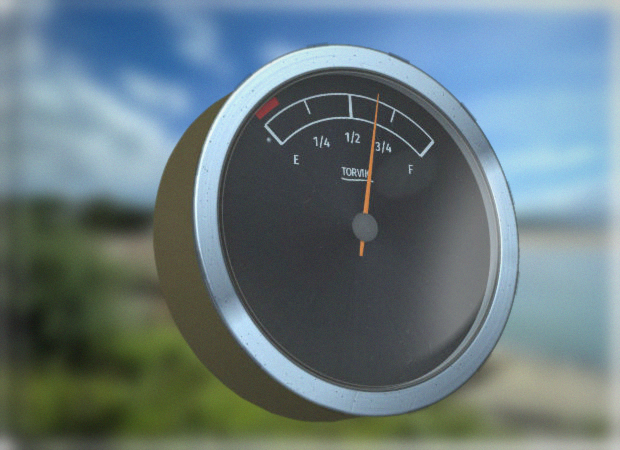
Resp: 0.625
